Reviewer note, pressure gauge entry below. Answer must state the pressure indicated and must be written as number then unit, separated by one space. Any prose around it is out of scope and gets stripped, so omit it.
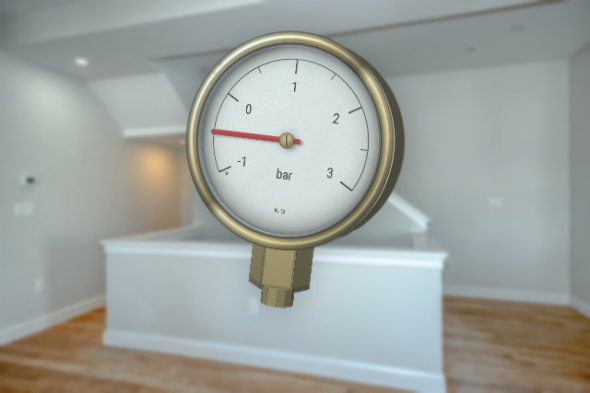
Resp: -0.5 bar
